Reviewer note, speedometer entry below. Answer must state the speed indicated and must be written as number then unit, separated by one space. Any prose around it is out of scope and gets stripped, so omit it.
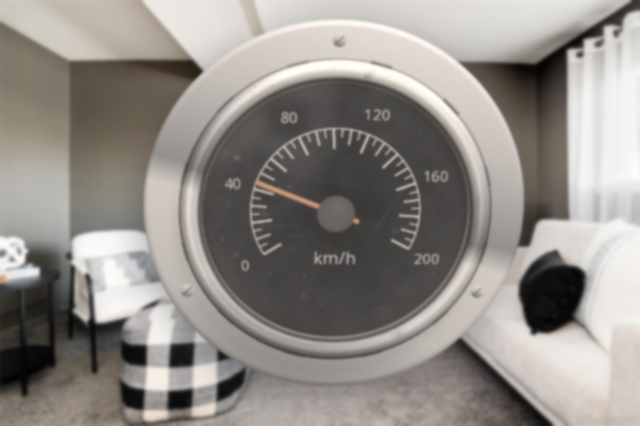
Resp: 45 km/h
